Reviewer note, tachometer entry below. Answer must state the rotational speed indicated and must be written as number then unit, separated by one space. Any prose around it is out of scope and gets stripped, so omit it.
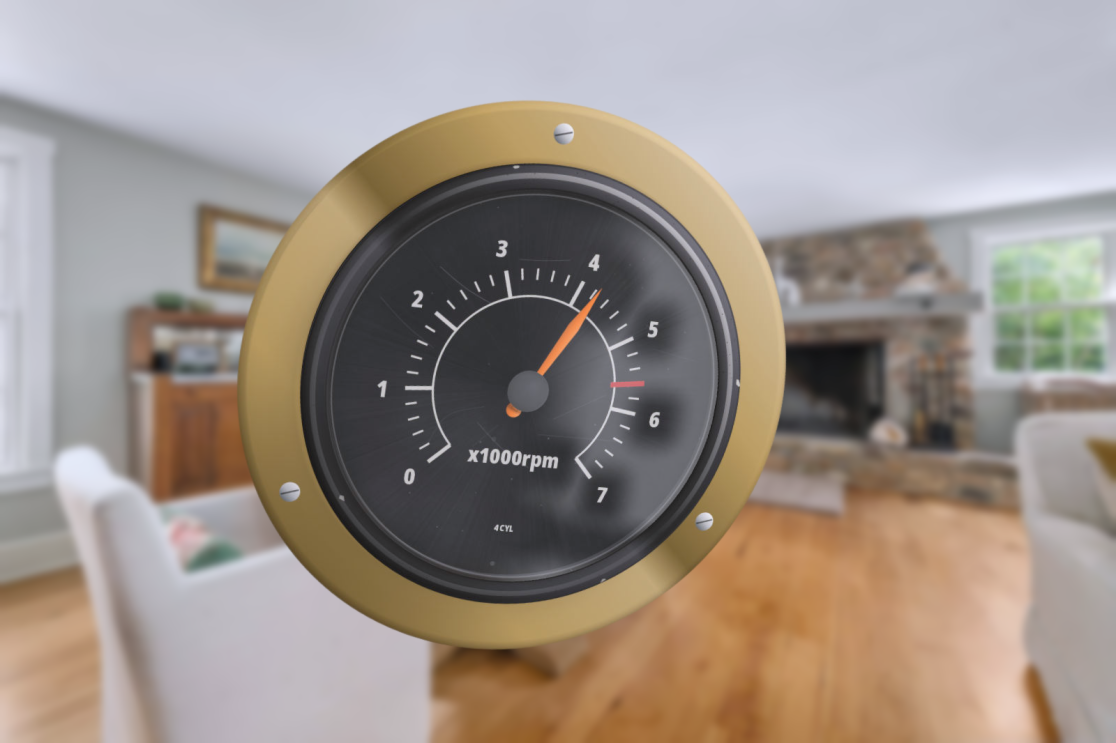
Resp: 4200 rpm
